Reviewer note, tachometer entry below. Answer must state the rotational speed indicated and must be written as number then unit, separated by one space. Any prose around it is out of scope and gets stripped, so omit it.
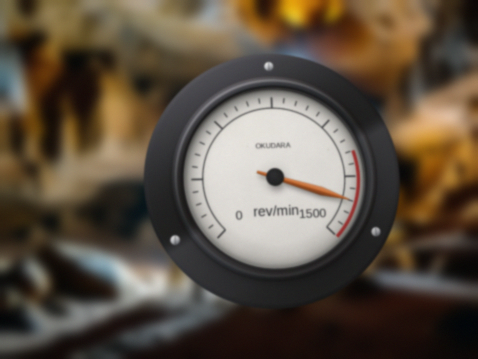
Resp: 1350 rpm
